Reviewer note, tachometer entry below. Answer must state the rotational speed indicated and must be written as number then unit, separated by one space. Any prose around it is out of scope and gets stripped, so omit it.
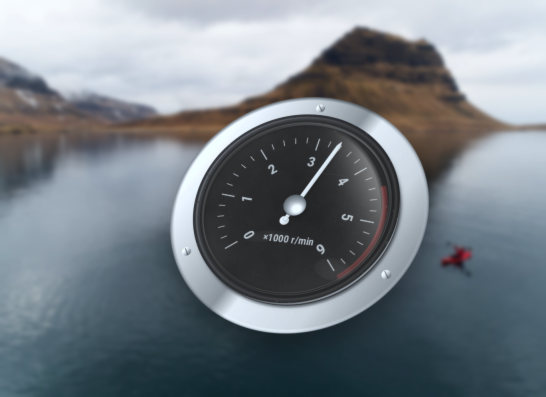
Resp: 3400 rpm
